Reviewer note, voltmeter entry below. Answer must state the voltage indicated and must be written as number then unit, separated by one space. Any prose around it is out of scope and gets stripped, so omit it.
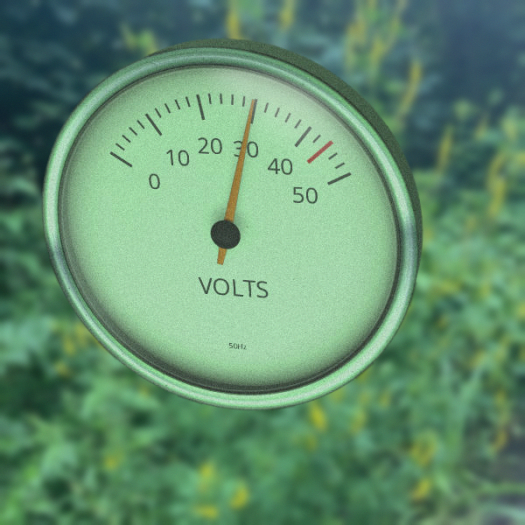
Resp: 30 V
